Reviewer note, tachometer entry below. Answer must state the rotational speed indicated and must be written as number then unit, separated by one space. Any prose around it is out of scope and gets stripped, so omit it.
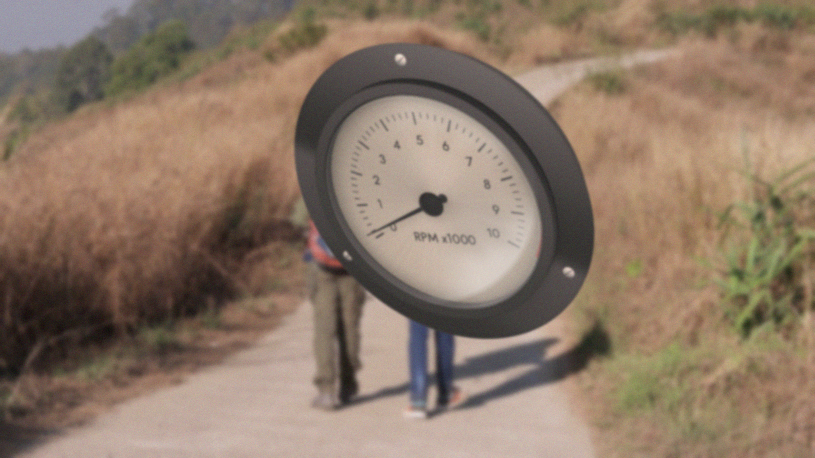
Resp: 200 rpm
